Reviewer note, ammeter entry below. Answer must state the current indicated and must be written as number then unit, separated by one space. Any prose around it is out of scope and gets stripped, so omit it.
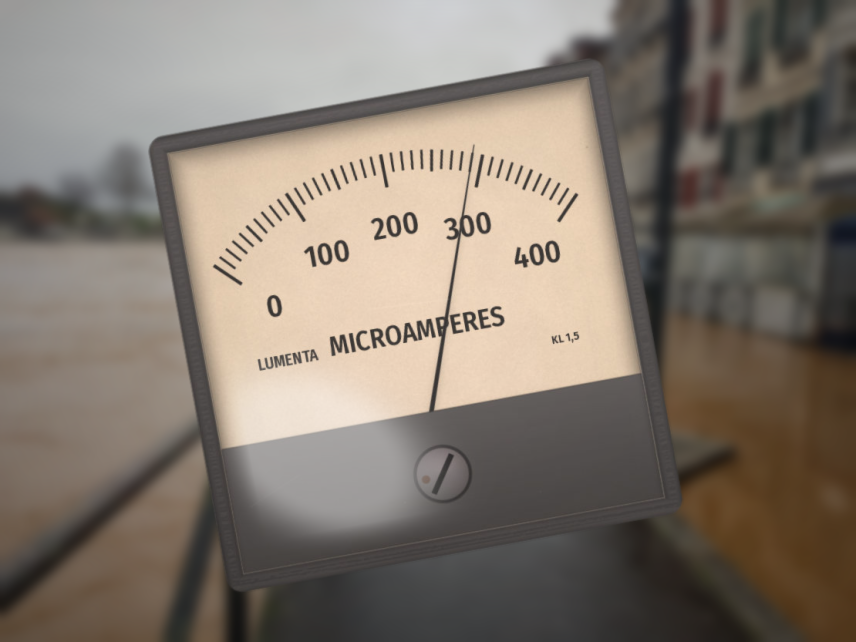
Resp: 290 µA
